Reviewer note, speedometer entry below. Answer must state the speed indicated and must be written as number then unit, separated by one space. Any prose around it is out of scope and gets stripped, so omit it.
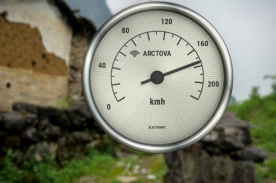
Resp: 175 km/h
